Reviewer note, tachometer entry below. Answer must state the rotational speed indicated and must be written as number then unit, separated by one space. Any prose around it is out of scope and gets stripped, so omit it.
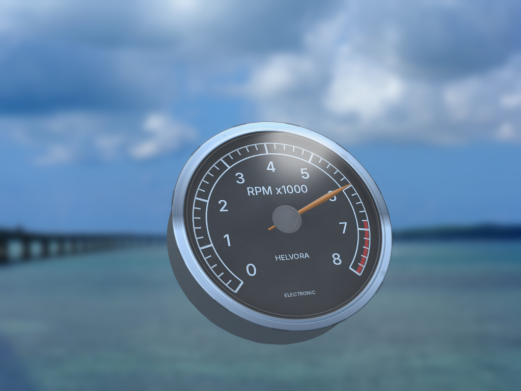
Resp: 6000 rpm
